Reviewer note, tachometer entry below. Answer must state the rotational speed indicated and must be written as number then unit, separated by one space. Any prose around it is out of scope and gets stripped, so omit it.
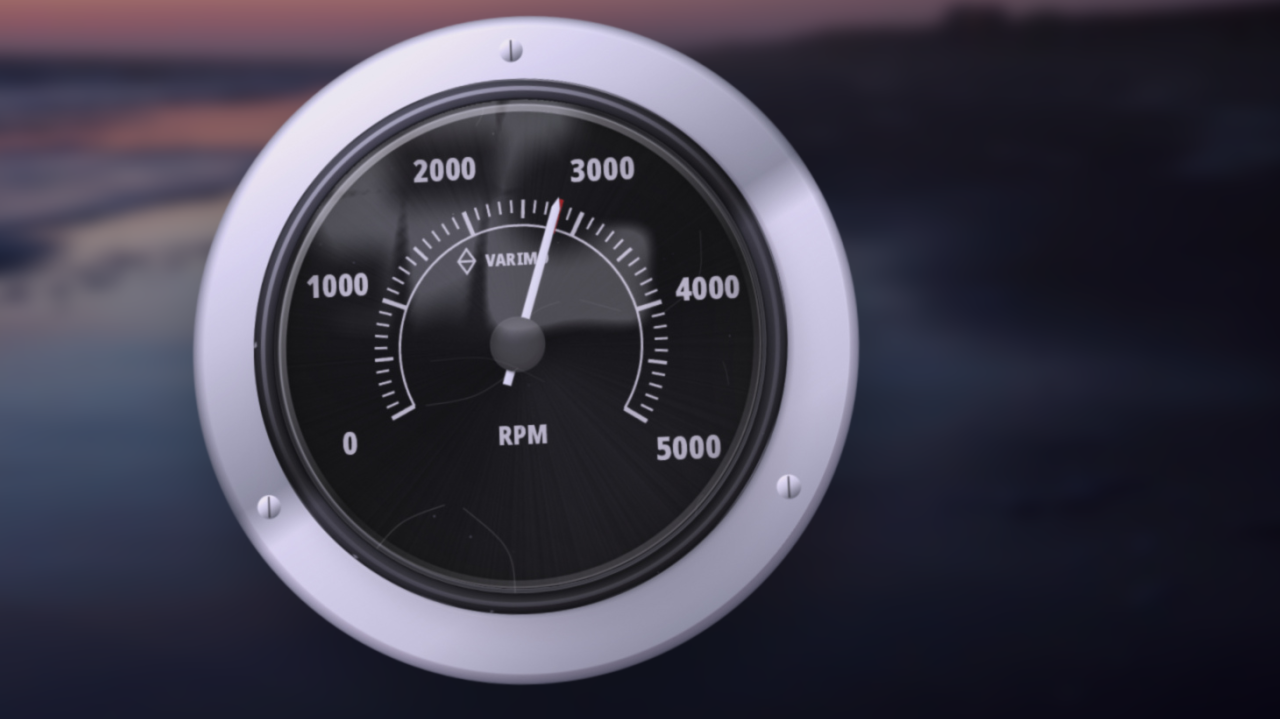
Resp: 2800 rpm
